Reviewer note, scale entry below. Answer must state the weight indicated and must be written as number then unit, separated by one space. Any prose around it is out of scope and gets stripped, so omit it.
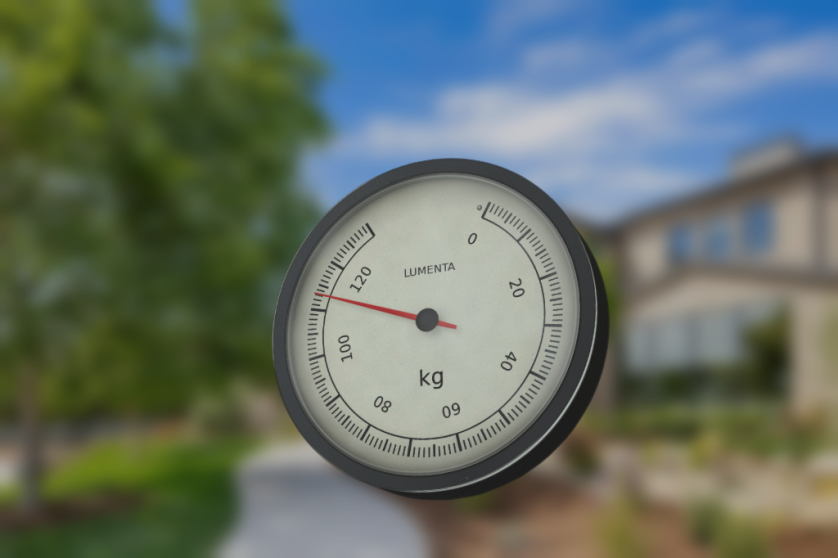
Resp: 113 kg
